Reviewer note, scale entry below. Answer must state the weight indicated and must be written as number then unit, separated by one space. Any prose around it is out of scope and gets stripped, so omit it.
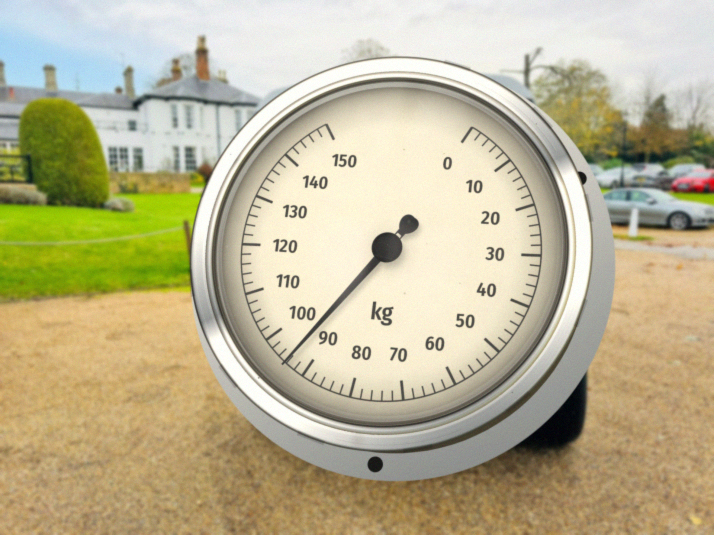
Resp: 94 kg
